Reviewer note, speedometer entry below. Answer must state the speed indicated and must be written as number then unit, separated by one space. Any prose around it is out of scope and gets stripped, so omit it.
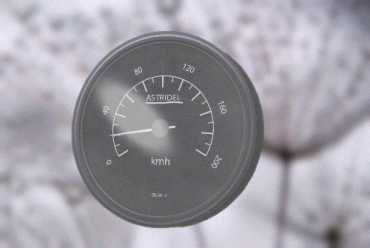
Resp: 20 km/h
